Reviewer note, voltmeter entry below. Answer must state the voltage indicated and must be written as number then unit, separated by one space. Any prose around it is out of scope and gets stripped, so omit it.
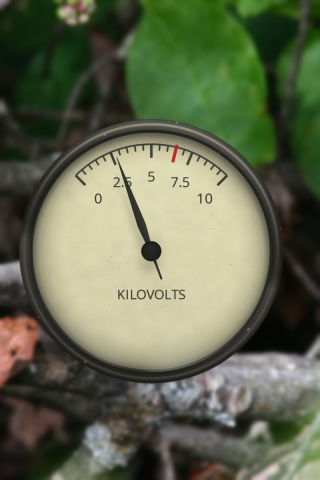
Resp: 2.75 kV
